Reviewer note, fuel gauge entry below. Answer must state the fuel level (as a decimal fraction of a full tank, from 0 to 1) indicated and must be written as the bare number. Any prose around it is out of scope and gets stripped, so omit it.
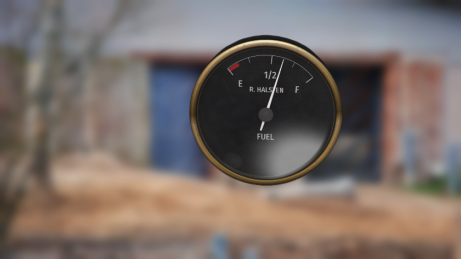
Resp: 0.625
